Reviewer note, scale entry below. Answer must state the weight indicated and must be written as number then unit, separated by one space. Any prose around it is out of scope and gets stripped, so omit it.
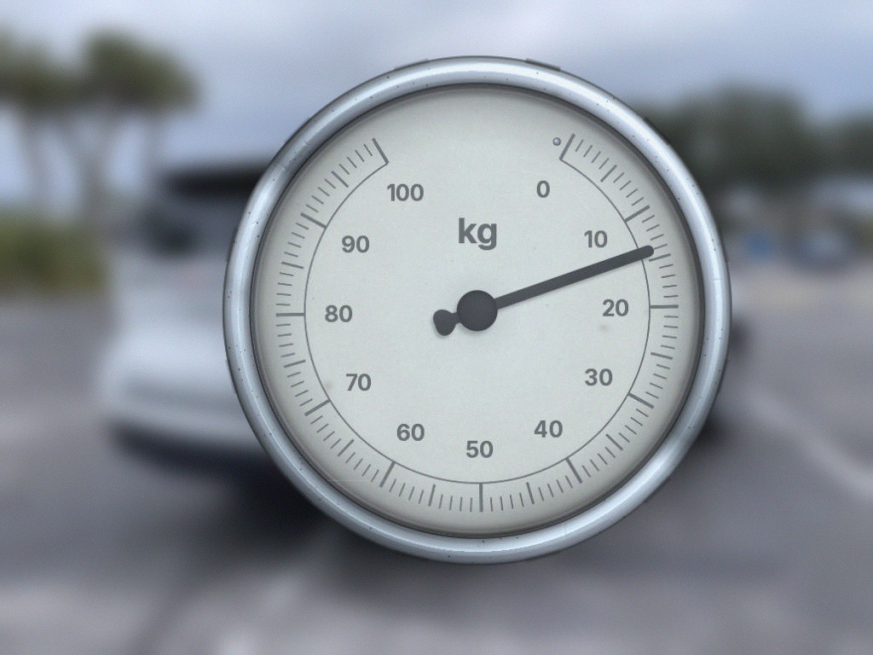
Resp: 14 kg
